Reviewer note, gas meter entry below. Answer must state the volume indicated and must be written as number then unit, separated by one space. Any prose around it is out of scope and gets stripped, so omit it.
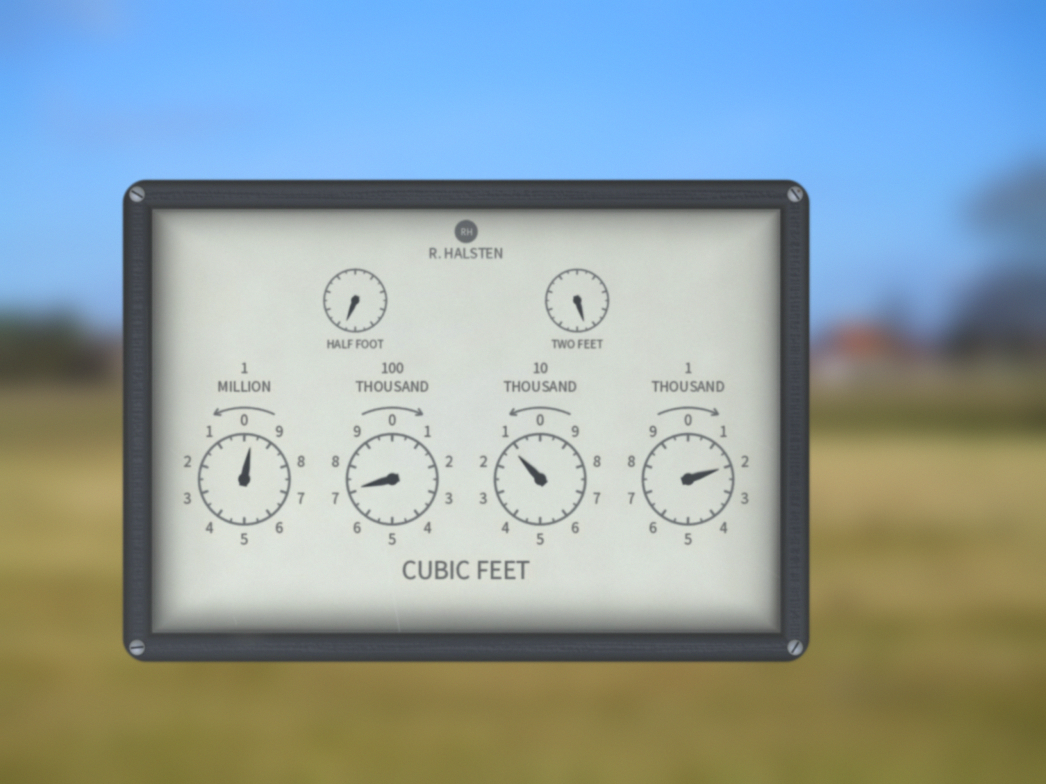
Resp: 971200 ft³
